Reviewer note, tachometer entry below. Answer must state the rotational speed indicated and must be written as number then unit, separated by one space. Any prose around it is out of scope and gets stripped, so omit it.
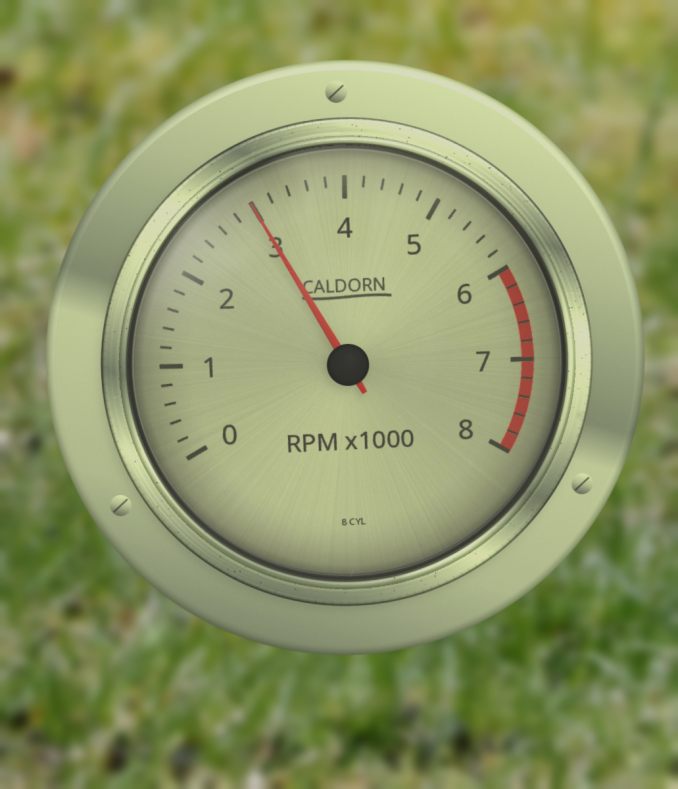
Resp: 3000 rpm
